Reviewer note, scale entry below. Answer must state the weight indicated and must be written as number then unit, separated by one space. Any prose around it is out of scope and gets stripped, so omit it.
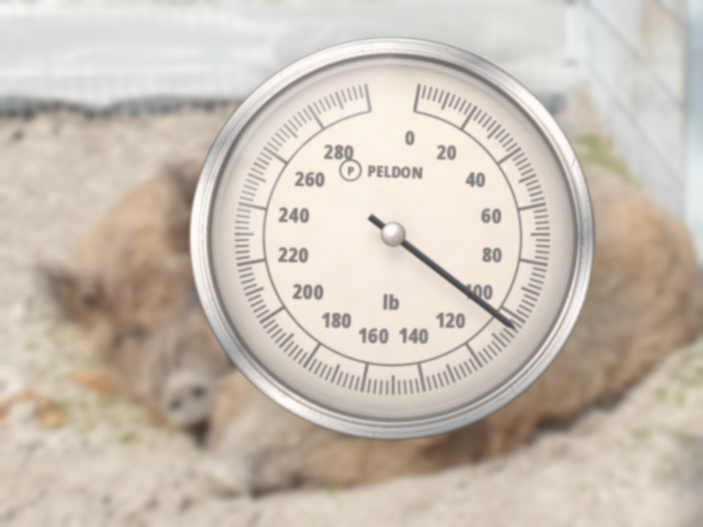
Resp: 104 lb
